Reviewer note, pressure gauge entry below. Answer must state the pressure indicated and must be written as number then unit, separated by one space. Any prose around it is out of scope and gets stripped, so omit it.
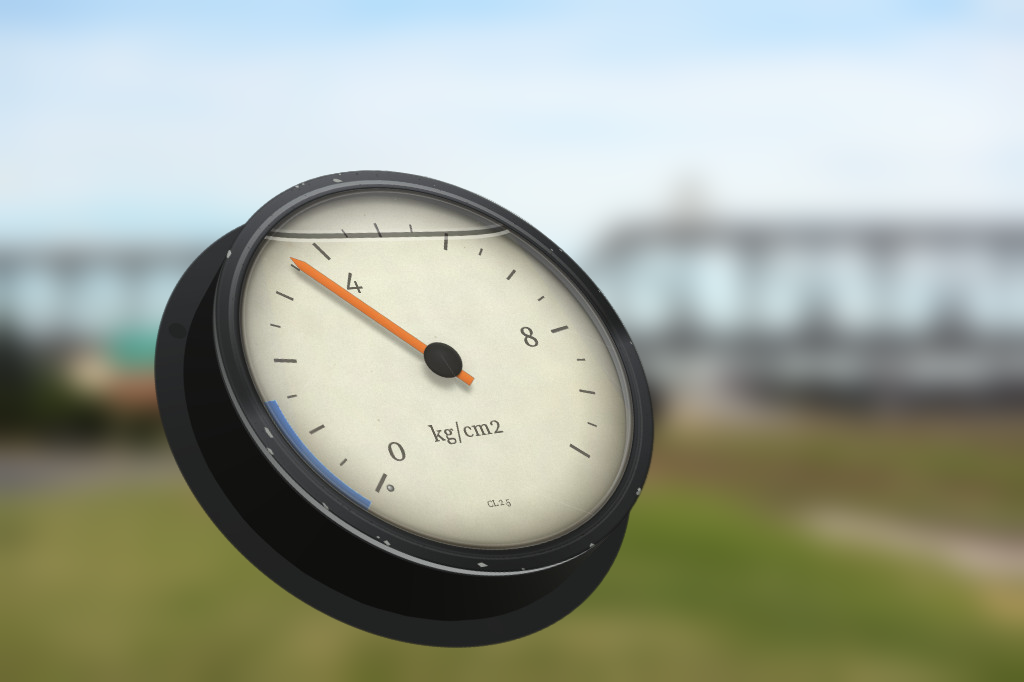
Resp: 3.5 kg/cm²
